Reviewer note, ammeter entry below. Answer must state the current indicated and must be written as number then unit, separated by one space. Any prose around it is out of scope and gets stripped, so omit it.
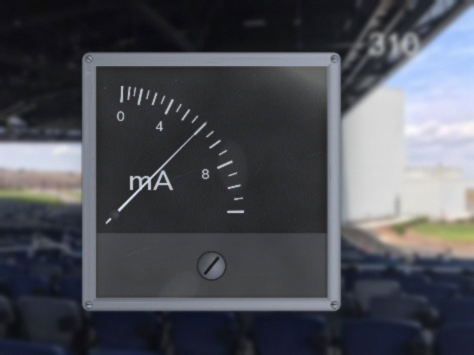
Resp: 6 mA
